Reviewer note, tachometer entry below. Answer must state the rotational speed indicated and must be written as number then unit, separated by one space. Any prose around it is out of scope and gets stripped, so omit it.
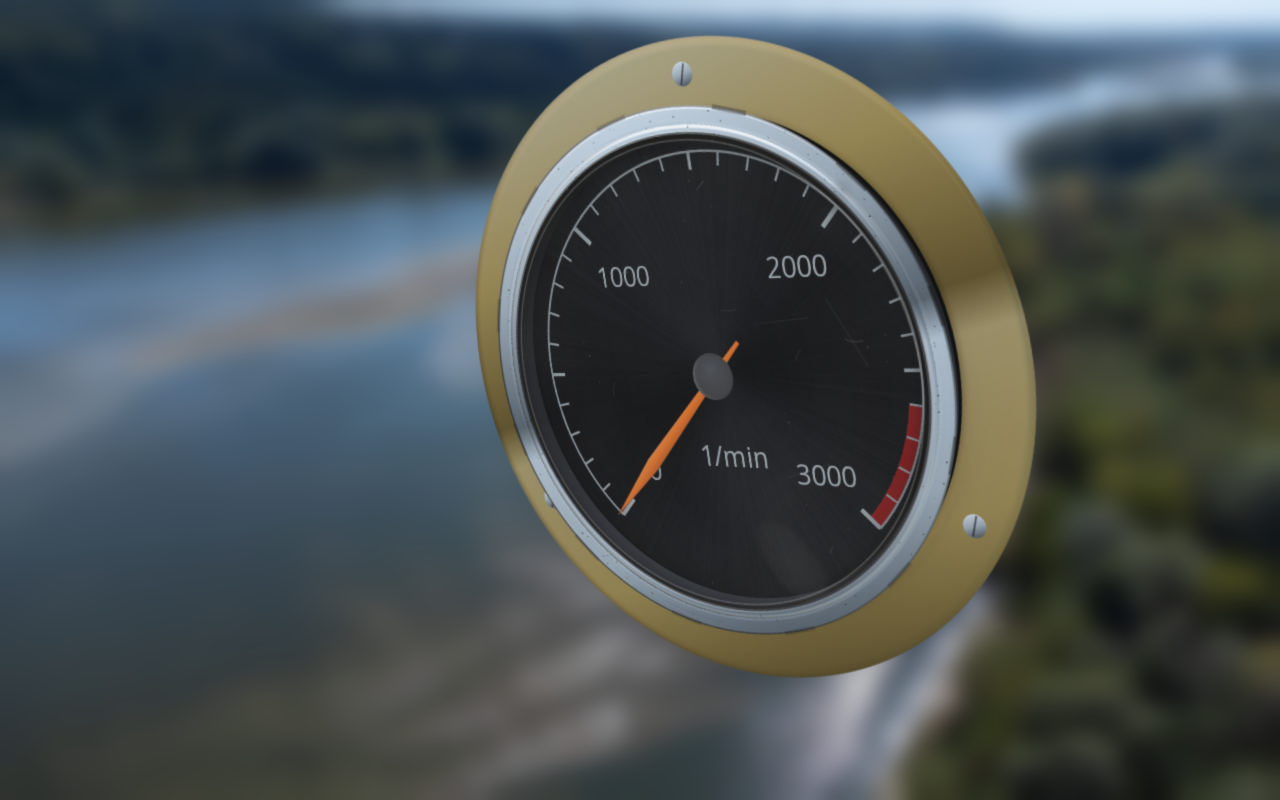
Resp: 0 rpm
